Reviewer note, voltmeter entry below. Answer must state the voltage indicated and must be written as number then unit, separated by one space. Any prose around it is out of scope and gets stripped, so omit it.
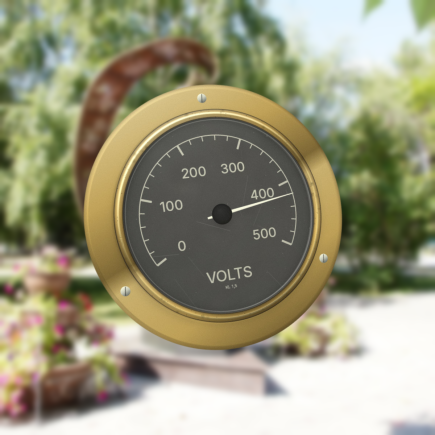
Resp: 420 V
